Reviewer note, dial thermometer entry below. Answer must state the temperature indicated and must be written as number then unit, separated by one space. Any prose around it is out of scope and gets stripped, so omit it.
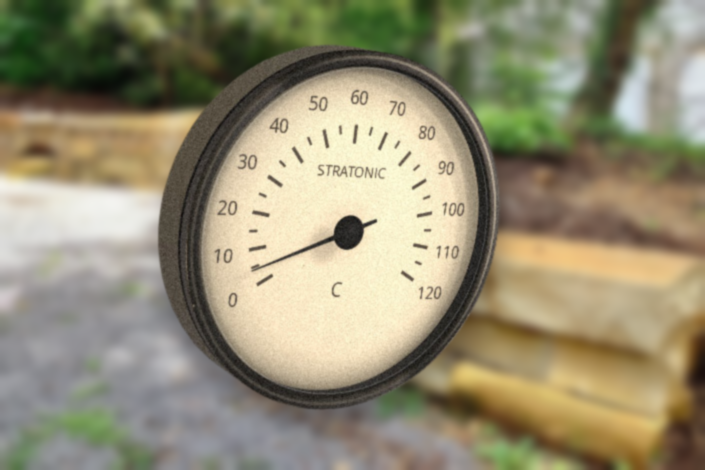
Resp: 5 °C
